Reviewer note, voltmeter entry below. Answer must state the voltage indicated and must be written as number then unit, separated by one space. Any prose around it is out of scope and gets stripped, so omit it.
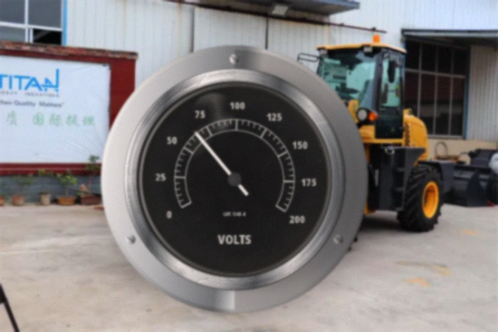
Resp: 65 V
